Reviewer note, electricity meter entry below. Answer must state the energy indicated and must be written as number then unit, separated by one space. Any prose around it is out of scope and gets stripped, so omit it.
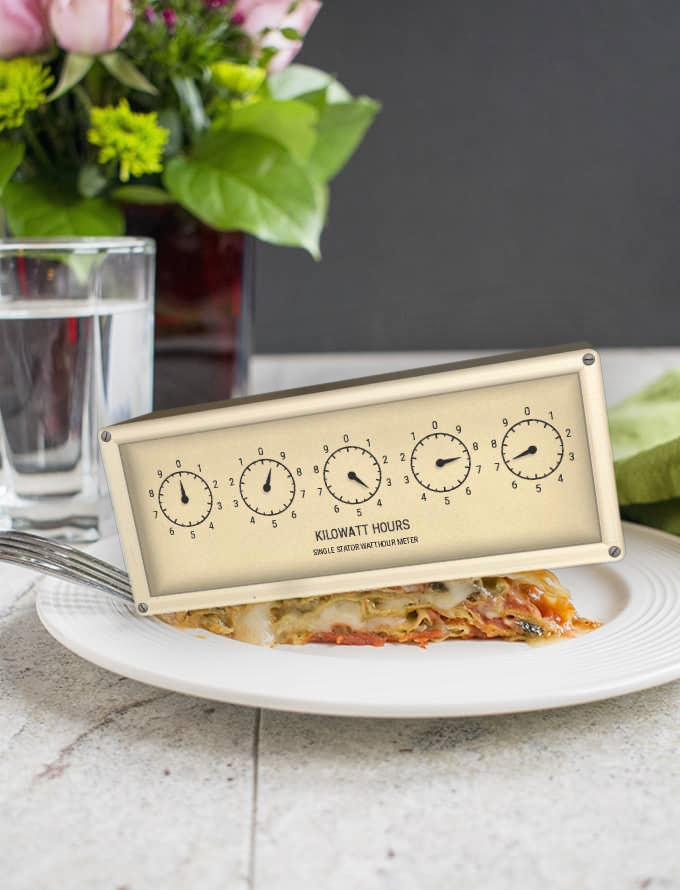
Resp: 99377 kWh
